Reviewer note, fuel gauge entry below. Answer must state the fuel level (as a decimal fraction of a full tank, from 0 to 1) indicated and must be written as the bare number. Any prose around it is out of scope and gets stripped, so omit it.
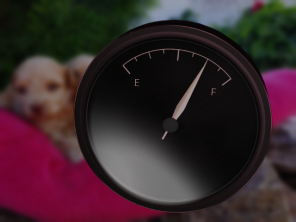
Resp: 0.75
